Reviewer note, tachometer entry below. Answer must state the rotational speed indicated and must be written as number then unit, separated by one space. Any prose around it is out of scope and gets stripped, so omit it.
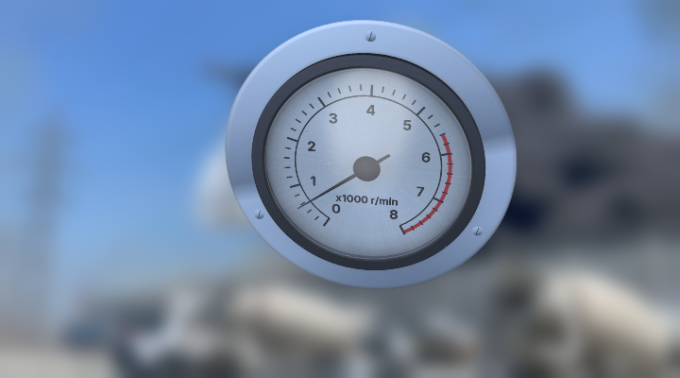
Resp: 600 rpm
